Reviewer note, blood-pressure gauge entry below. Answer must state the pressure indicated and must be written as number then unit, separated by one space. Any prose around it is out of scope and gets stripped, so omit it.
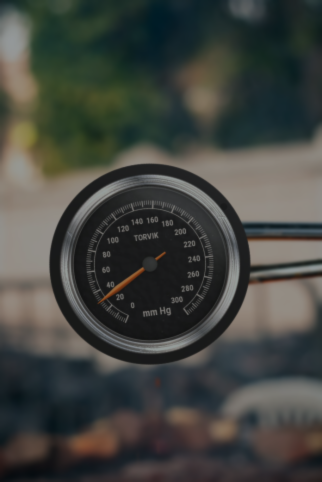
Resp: 30 mmHg
